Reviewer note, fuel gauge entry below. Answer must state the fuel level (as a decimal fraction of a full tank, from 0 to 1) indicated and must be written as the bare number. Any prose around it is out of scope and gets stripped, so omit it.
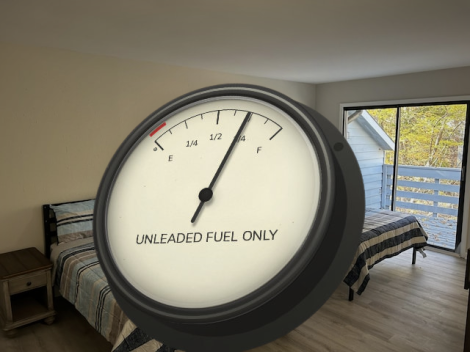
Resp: 0.75
